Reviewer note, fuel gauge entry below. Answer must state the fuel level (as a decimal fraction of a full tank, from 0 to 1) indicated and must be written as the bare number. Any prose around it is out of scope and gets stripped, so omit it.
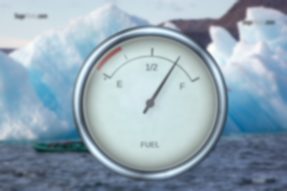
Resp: 0.75
